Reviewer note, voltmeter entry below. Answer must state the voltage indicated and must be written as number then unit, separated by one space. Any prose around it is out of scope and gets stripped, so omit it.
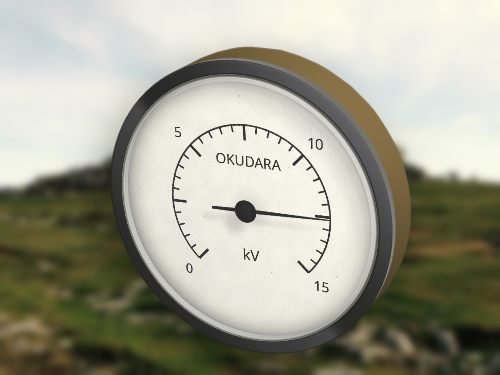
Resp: 12.5 kV
